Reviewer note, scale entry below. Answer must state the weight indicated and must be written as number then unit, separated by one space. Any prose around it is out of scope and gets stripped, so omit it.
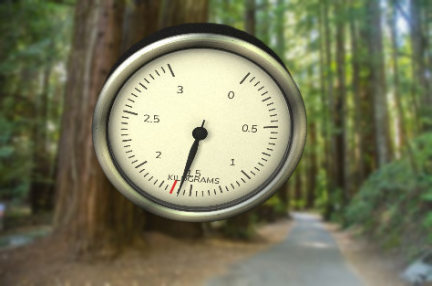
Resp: 1.6 kg
